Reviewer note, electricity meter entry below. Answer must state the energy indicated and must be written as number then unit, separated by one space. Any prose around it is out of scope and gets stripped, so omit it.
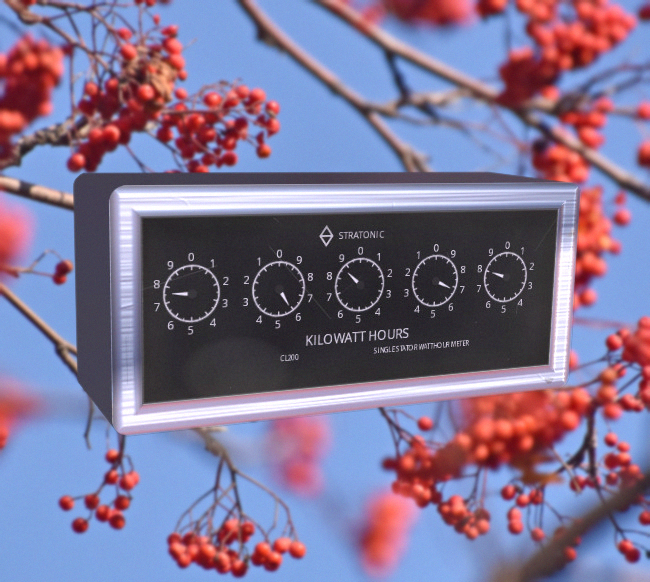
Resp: 75868 kWh
